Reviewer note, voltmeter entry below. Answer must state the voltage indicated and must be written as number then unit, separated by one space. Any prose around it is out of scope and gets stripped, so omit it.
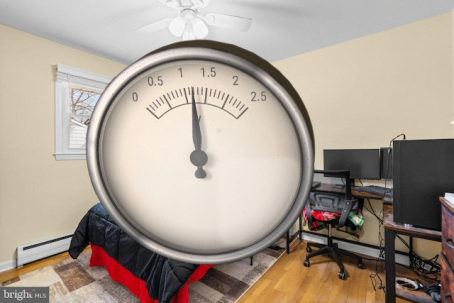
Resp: 1.2 V
